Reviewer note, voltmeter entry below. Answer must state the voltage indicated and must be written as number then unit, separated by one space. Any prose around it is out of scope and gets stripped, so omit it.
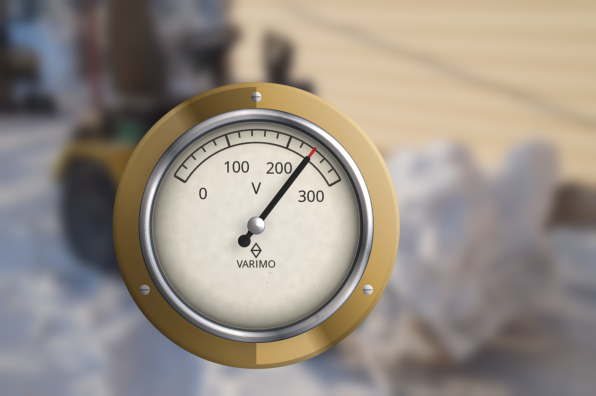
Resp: 240 V
